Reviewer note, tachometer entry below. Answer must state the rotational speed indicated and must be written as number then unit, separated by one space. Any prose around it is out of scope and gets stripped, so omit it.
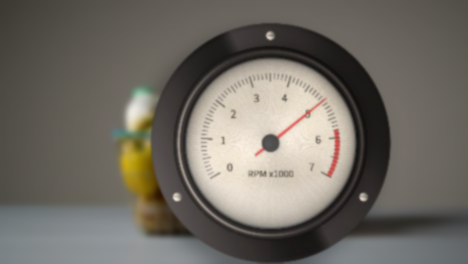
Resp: 5000 rpm
